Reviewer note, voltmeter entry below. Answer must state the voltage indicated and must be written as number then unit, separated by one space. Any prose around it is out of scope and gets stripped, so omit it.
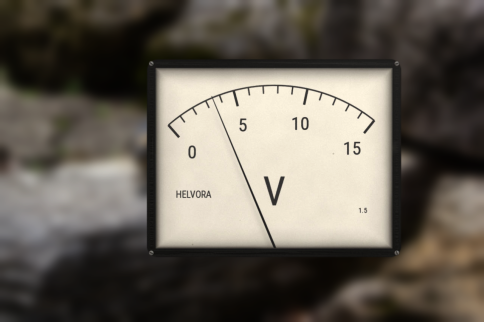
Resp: 3.5 V
